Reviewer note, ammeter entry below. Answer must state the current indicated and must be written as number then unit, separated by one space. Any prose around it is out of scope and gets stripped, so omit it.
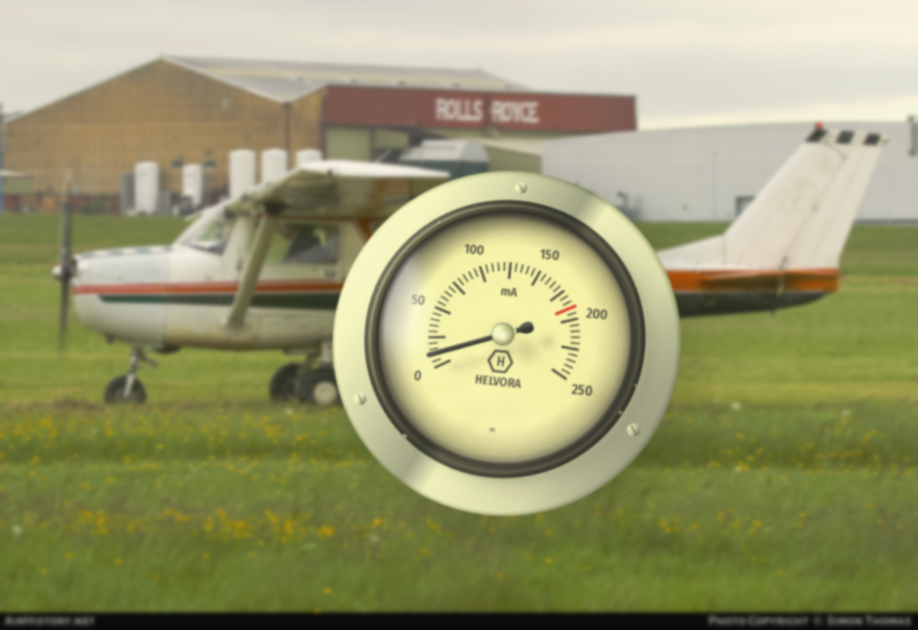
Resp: 10 mA
